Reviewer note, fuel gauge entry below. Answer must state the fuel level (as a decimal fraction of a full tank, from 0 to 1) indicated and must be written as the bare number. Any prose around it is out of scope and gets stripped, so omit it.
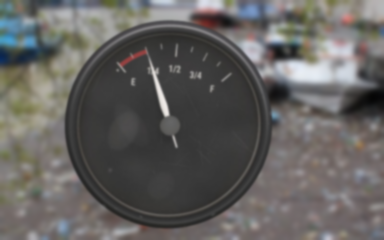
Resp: 0.25
